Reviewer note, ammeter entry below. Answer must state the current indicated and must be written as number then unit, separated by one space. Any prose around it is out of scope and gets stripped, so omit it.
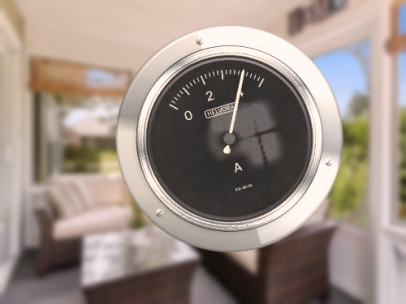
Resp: 4 A
